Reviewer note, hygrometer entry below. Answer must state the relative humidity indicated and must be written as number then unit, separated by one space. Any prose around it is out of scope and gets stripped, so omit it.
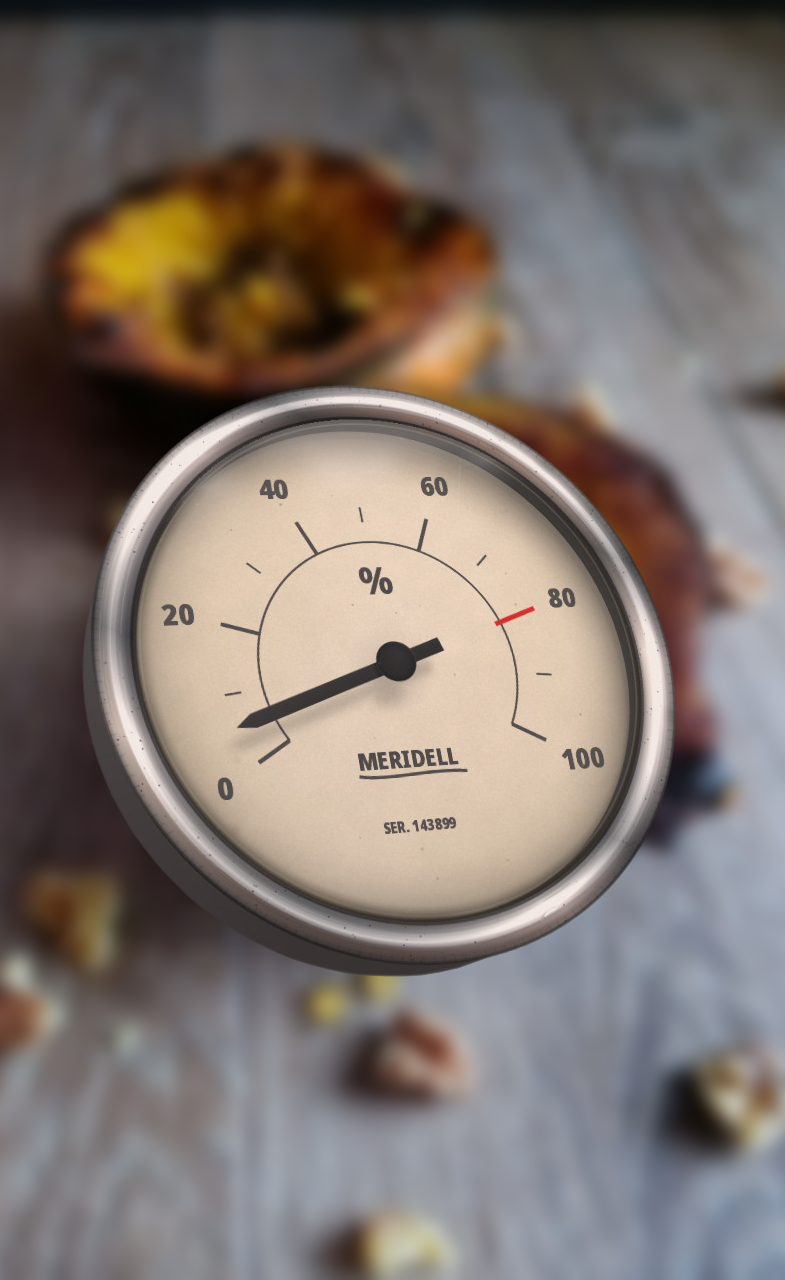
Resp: 5 %
